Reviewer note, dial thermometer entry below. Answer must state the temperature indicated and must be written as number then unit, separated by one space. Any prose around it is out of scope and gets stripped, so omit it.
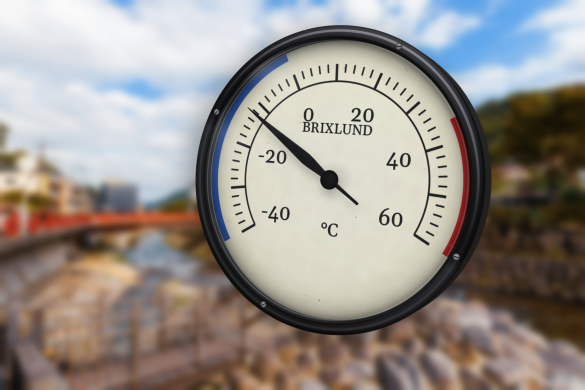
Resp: -12 °C
